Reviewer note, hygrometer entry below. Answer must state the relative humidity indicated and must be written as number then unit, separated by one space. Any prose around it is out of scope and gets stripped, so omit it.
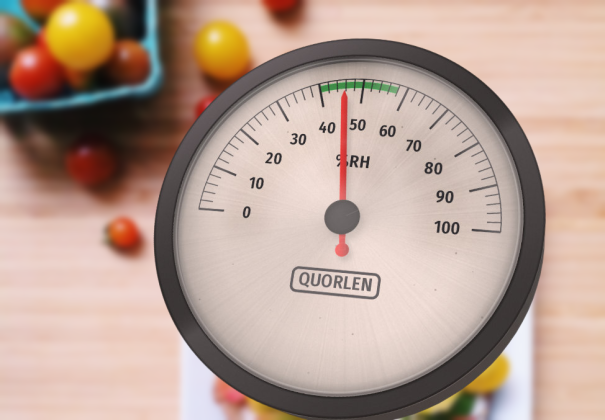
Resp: 46 %
